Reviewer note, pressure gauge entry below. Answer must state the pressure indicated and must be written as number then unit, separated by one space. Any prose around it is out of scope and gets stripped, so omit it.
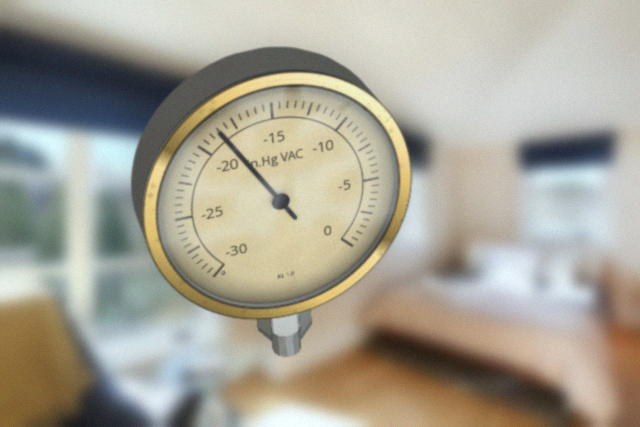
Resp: -18.5 inHg
